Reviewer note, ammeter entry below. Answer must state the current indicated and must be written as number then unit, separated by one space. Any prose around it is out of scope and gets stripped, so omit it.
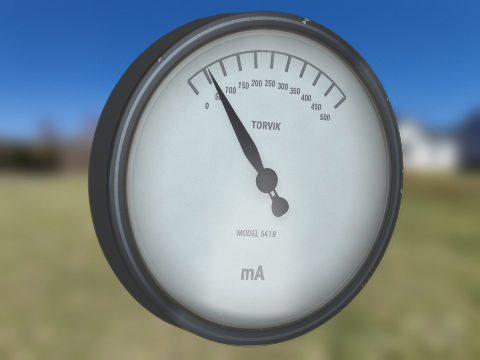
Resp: 50 mA
